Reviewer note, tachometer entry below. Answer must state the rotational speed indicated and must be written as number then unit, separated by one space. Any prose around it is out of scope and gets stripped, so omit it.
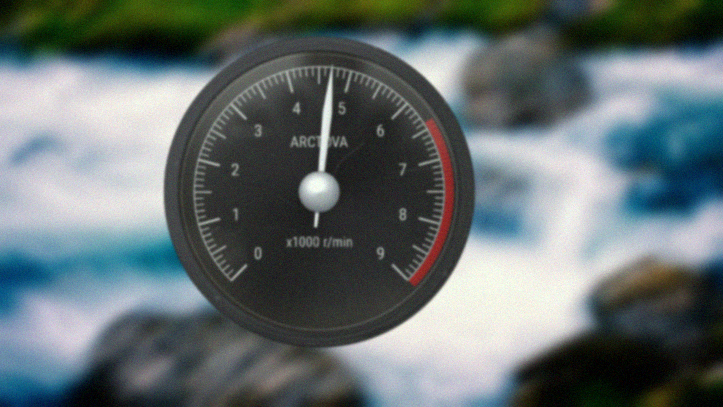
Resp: 4700 rpm
